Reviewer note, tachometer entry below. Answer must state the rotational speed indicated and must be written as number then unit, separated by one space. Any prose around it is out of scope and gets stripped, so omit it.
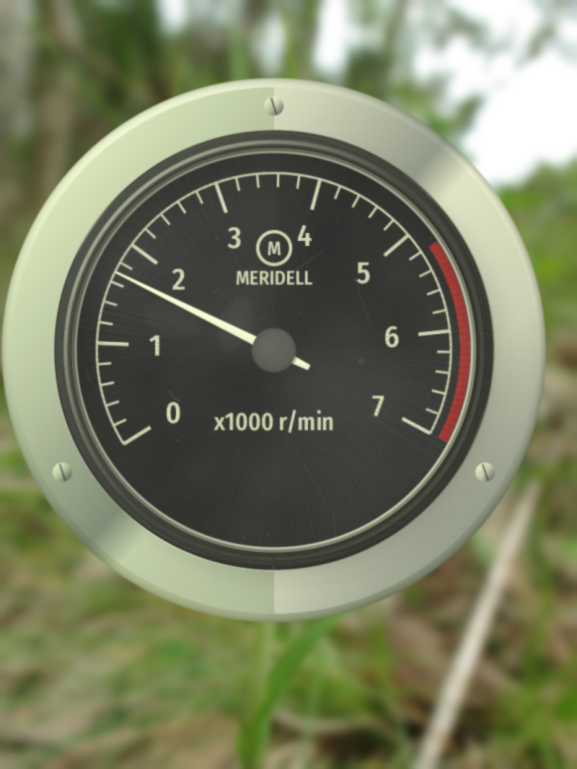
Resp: 1700 rpm
